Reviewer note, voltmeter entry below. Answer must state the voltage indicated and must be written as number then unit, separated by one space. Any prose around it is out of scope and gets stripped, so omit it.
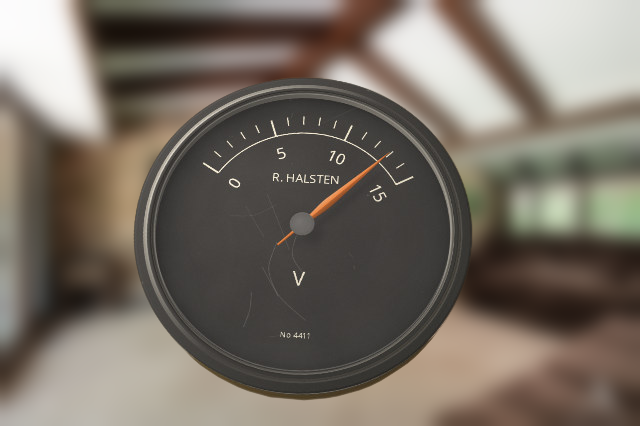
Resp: 13 V
